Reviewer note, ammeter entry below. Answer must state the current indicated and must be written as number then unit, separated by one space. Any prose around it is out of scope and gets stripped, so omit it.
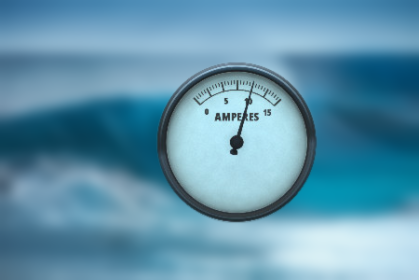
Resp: 10 A
